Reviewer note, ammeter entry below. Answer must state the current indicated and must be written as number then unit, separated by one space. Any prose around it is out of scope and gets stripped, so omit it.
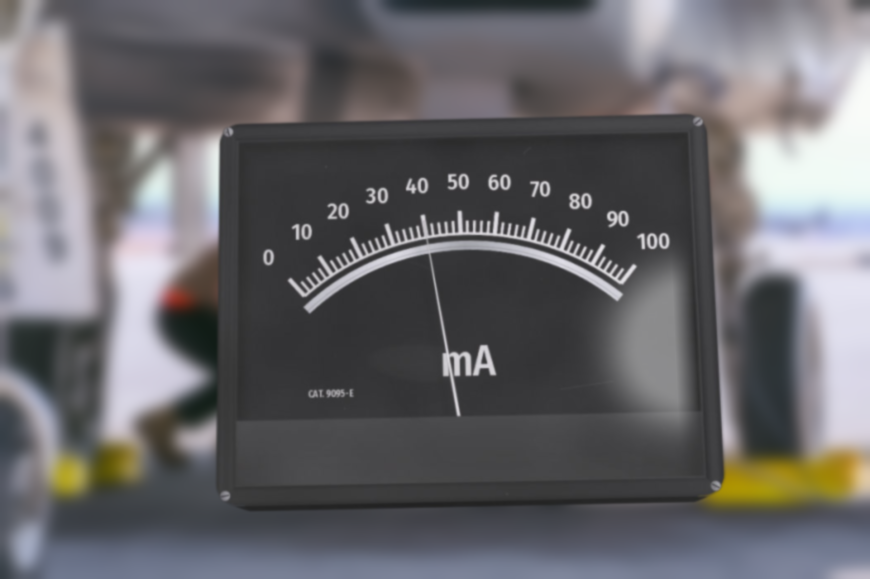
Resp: 40 mA
